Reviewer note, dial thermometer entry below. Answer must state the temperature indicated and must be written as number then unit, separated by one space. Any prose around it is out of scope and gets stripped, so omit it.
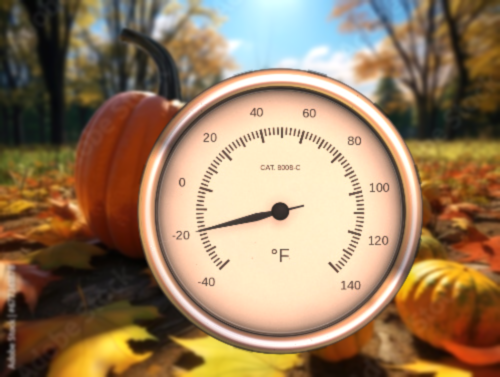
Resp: -20 °F
